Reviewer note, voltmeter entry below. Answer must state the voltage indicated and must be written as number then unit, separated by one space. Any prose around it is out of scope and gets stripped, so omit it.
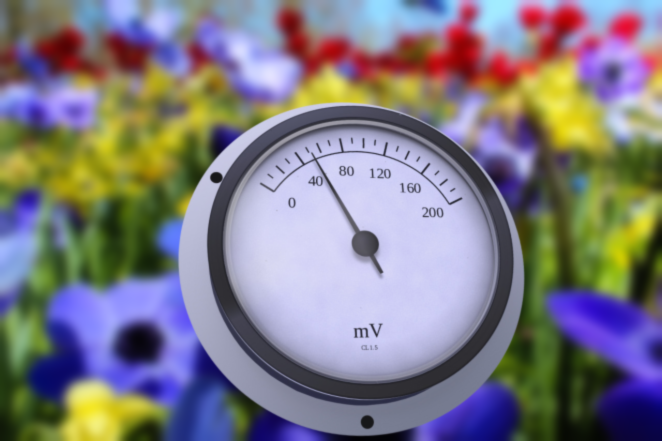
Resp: 50 mV
